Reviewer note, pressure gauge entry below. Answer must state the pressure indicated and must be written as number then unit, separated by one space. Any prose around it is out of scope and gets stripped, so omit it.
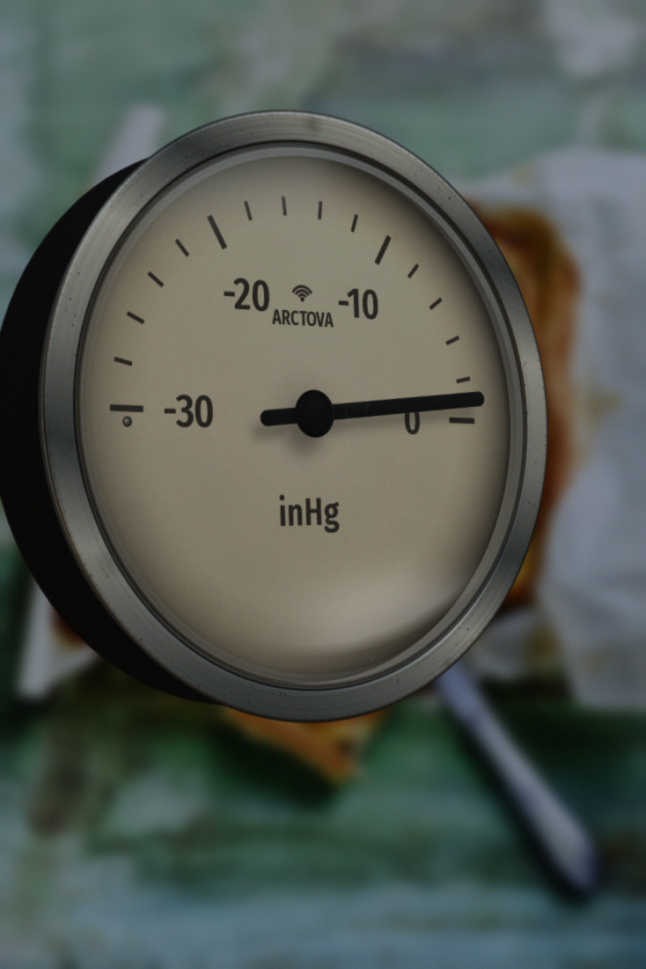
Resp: -1 inHg
